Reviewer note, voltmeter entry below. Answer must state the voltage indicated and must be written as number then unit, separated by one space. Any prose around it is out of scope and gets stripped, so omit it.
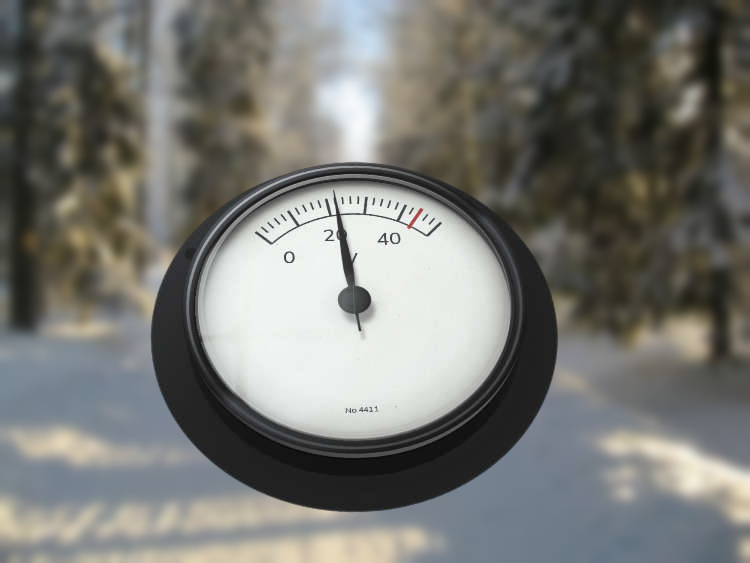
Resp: 22 V
